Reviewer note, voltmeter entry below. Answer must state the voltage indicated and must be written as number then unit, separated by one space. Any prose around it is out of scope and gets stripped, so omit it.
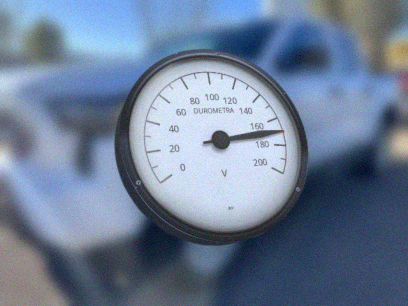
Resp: 170 V
